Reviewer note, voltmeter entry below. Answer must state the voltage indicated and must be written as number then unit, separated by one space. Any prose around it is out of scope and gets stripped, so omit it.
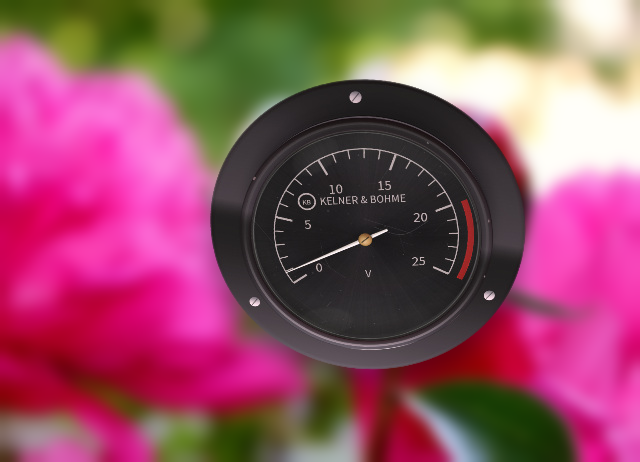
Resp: 1 V
